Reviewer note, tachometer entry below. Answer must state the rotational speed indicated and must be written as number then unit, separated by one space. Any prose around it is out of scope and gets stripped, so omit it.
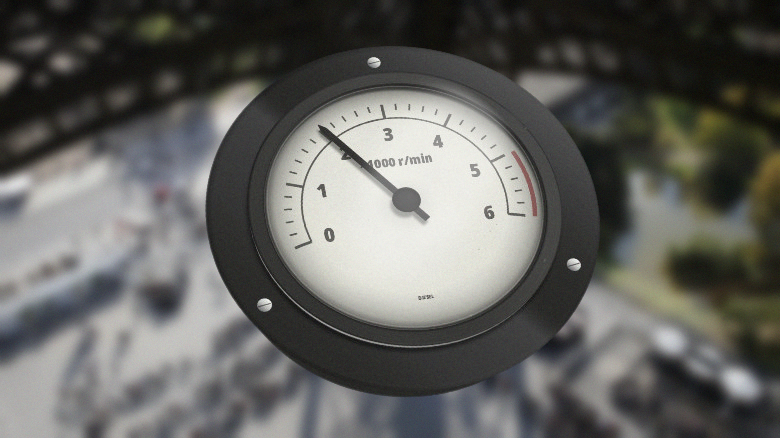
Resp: 2000 rpm
